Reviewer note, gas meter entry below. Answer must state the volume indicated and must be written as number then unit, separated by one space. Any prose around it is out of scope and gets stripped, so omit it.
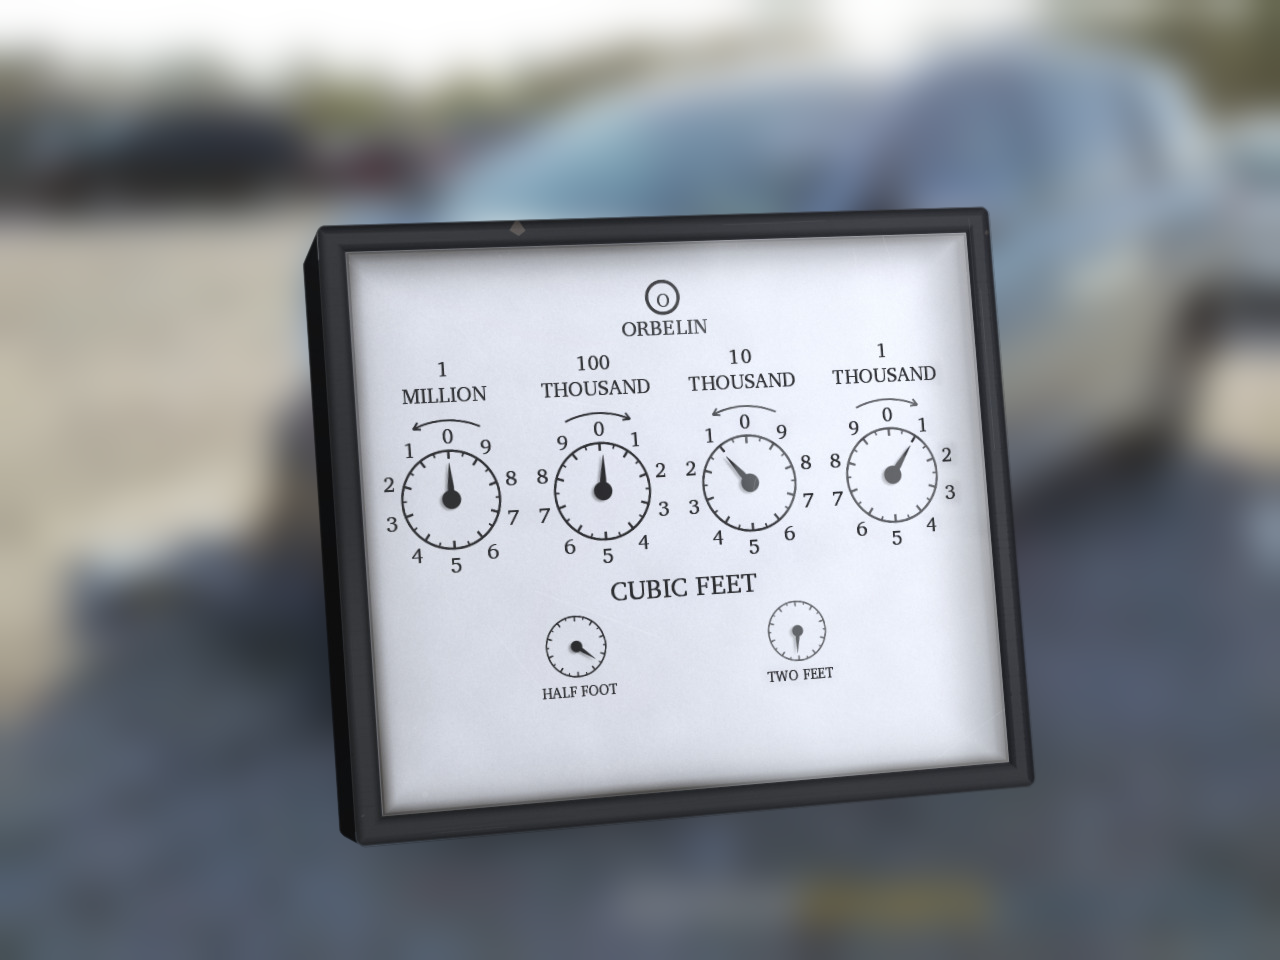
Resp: 1100 ft³
